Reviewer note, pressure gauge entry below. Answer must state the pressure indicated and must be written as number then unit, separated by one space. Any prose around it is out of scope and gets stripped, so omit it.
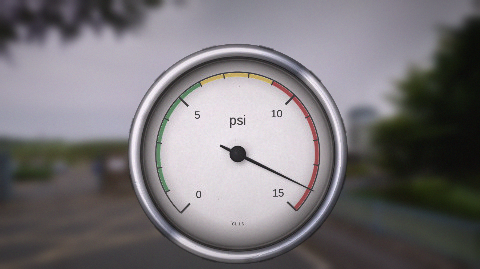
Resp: 14 psi
